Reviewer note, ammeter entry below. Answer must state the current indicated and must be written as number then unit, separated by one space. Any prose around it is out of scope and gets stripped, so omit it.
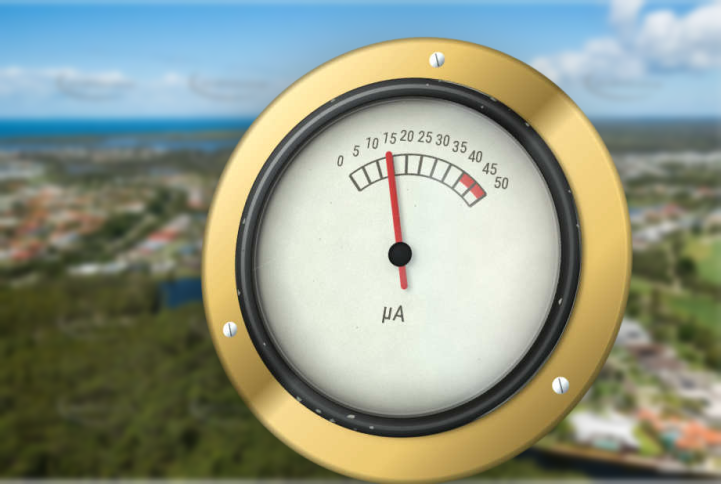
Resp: 15 µA
